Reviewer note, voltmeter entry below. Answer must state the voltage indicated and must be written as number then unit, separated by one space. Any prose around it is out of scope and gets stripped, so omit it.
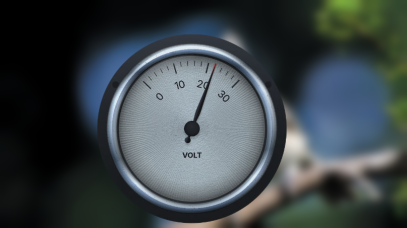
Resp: 22 V
